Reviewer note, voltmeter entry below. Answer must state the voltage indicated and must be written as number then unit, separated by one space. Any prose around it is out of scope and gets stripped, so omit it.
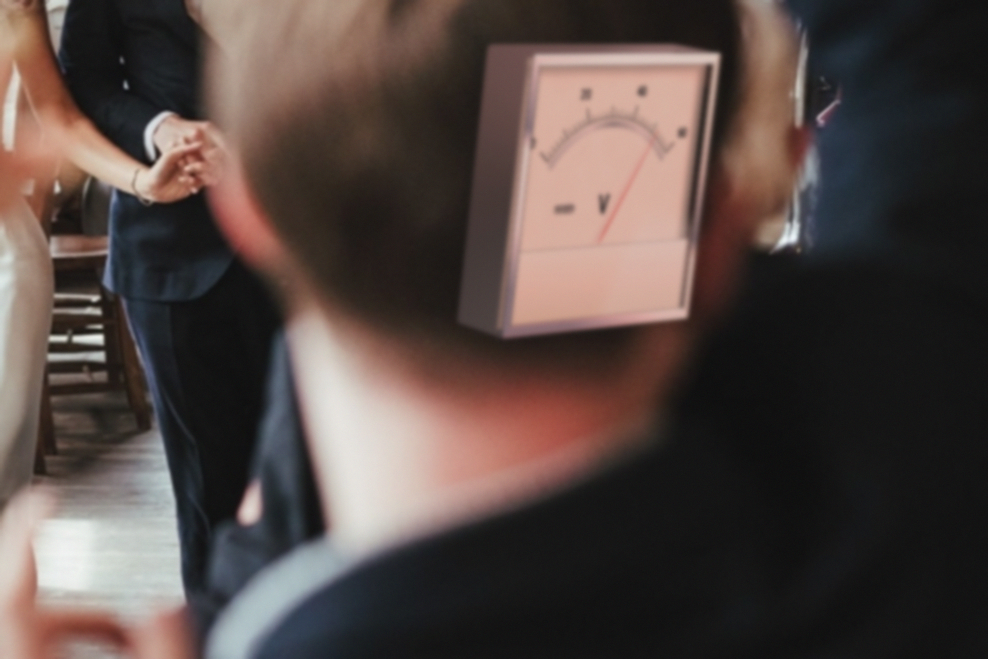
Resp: 50 V
